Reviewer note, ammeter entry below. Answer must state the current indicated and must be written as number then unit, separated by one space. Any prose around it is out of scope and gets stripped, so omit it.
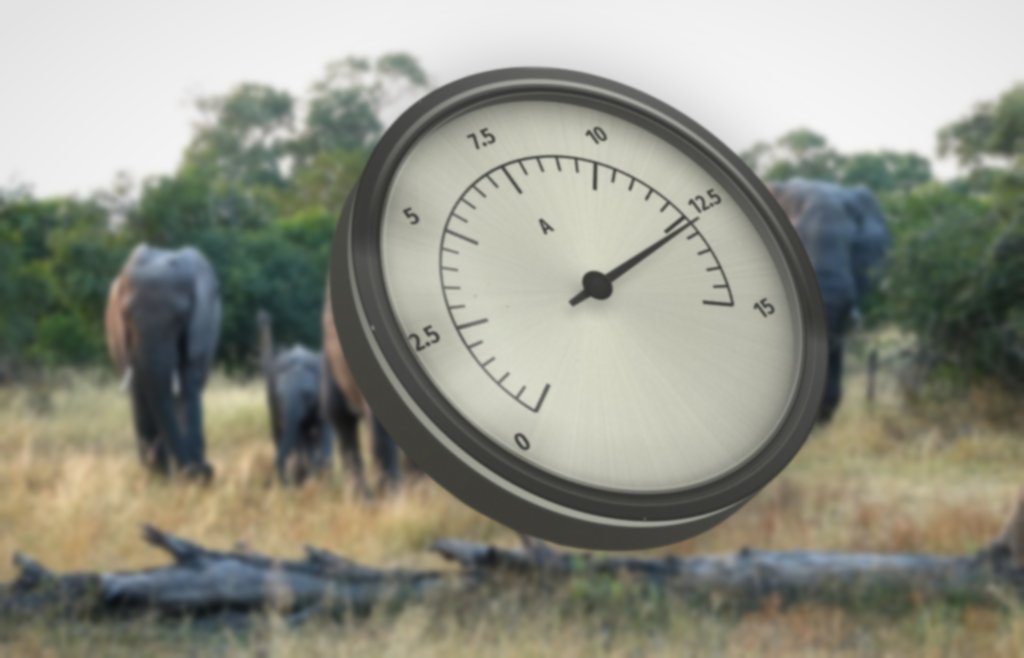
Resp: 12.75 A
